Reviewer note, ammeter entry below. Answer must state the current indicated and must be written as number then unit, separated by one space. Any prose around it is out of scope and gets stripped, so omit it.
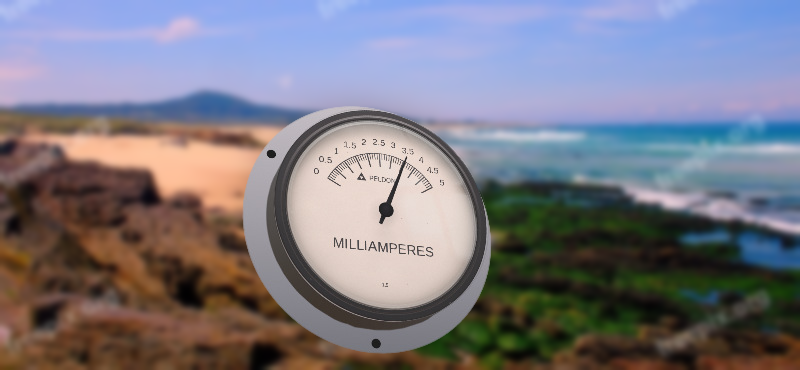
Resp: 3.5 mA
